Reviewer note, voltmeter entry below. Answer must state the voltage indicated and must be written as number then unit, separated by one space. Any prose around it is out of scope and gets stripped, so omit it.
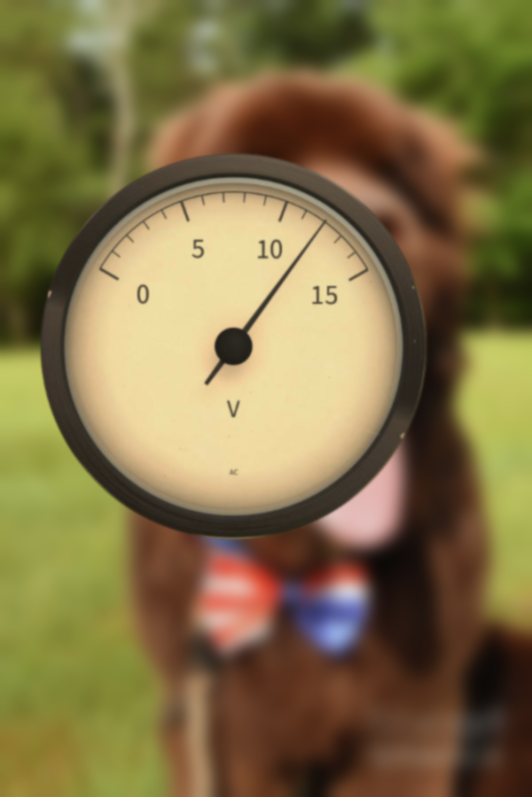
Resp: 12 V
